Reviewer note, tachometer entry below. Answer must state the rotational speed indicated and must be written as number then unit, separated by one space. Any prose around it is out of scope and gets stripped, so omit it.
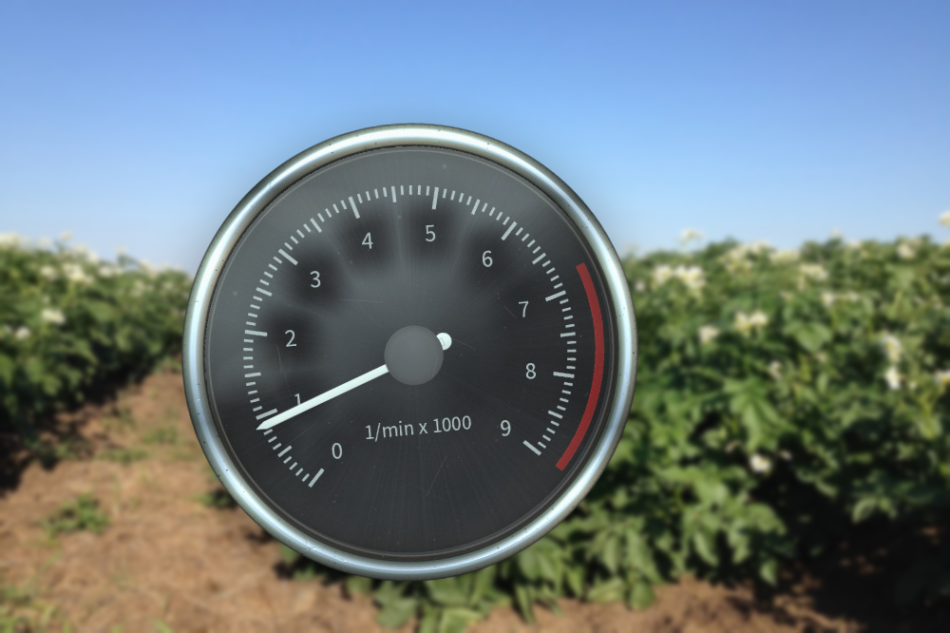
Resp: 900 rpm
